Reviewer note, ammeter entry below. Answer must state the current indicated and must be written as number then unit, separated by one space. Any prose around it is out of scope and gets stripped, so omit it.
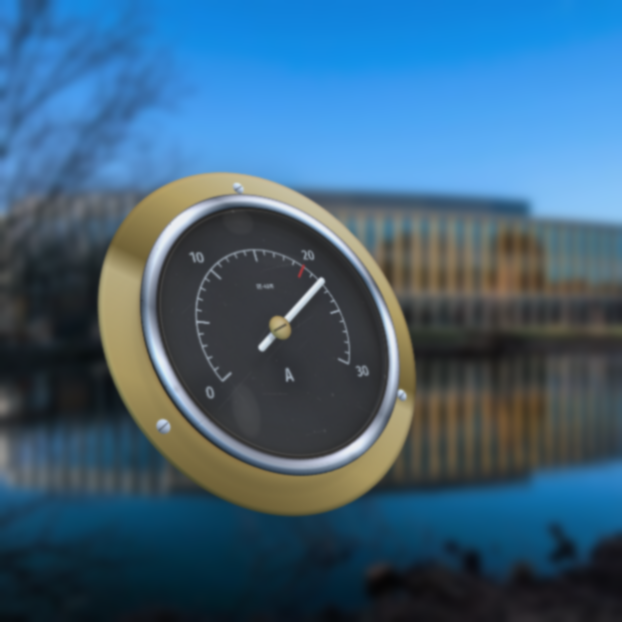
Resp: 22 A
